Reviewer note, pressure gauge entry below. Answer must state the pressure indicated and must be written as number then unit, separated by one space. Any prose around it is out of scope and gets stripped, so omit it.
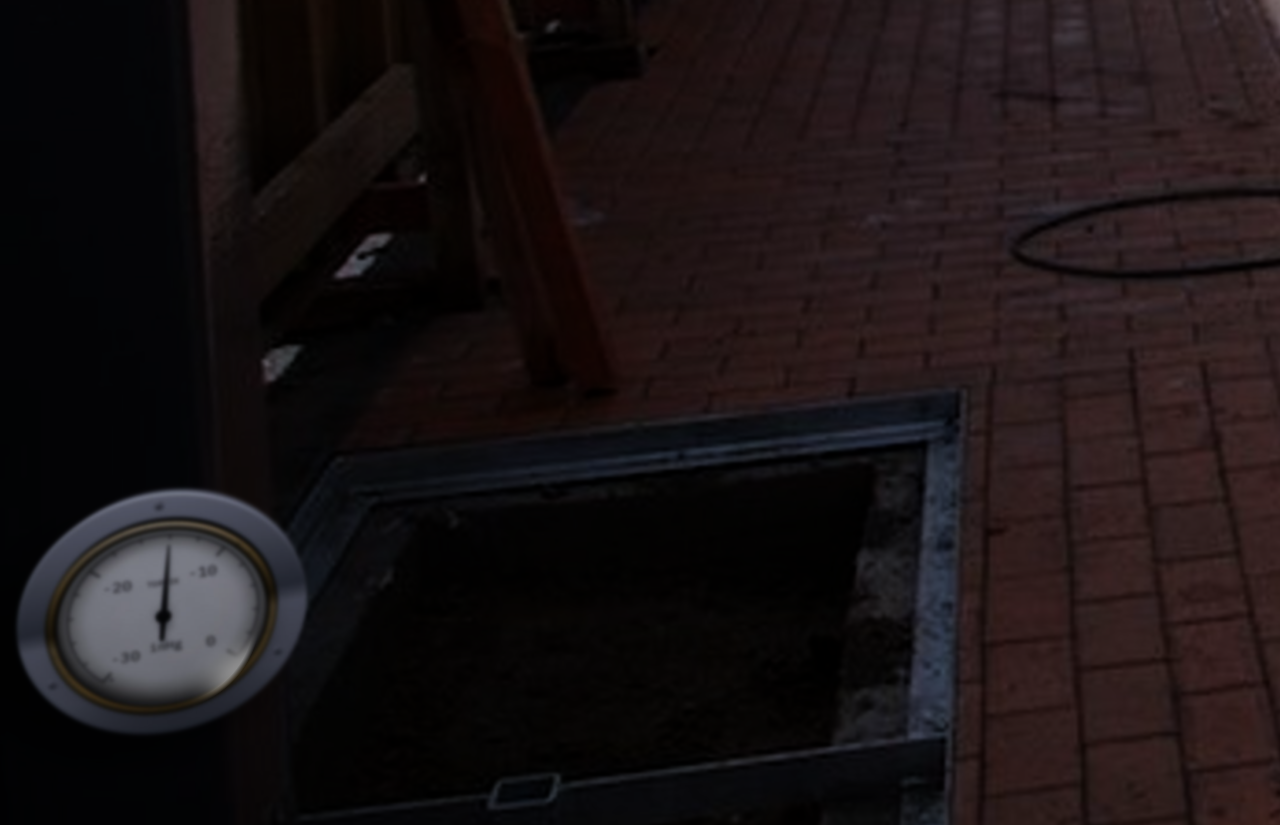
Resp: -14 inHg
